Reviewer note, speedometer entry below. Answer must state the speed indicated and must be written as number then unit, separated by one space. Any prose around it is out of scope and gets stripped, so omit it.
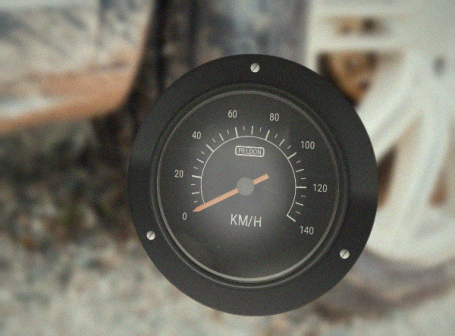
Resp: 0 km/h
